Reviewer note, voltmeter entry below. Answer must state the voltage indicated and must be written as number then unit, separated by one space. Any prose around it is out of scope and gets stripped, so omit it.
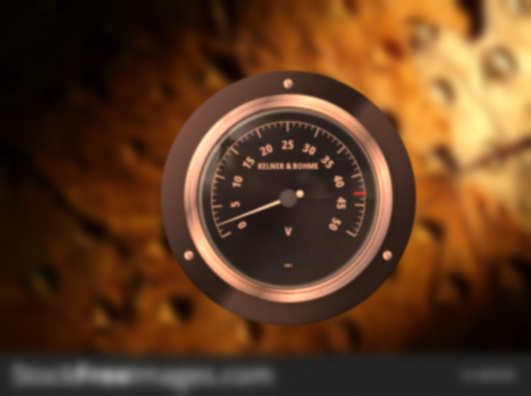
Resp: 2 V
